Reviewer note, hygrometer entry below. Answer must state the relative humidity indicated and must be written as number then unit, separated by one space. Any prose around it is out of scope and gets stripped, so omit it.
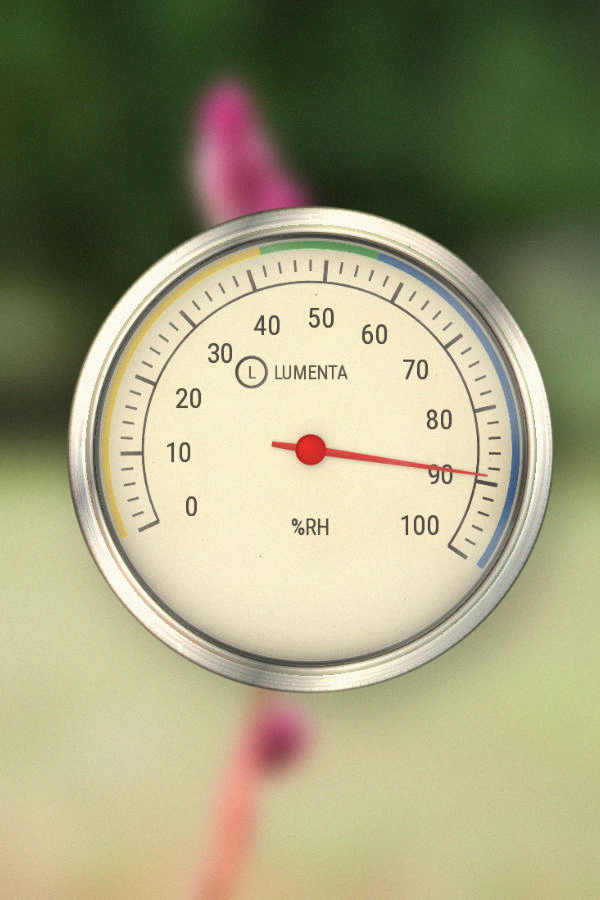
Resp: 89 %
